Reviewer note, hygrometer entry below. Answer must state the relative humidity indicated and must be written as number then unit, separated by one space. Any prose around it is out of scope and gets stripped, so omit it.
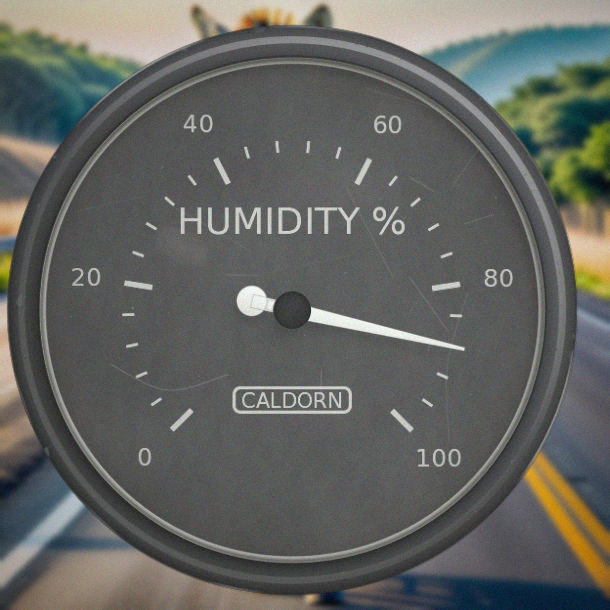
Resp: 88 %
